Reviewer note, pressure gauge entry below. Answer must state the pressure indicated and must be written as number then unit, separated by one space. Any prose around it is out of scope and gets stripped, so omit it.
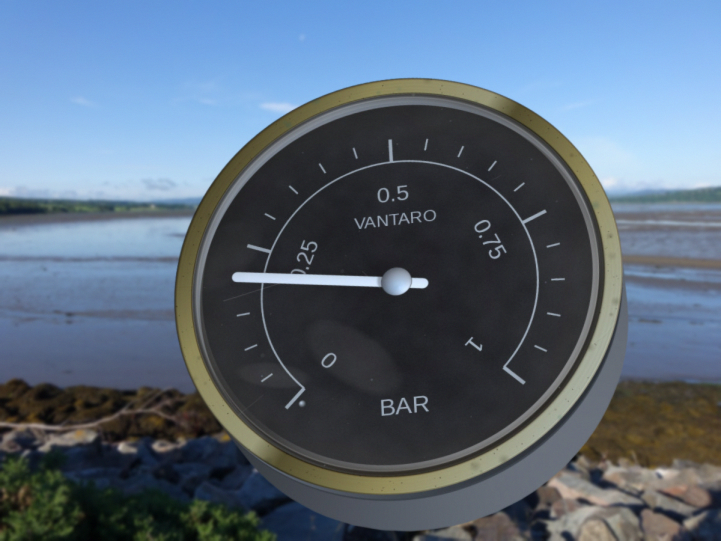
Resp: 0.2 bar
